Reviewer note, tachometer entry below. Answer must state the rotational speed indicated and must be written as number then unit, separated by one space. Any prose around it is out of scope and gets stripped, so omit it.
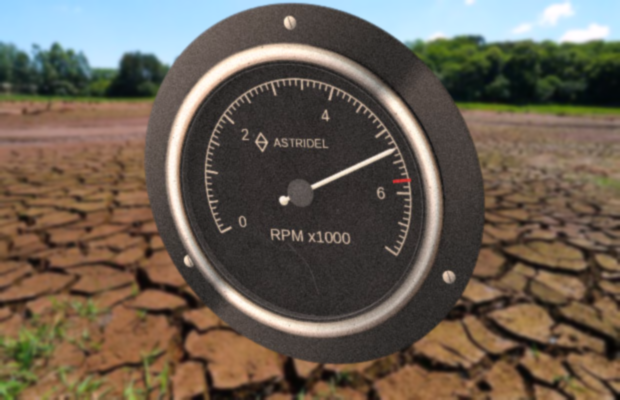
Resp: 5300 rpm
